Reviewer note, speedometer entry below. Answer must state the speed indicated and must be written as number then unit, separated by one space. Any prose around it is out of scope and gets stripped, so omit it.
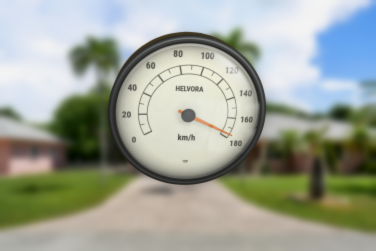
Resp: 175 km/h
